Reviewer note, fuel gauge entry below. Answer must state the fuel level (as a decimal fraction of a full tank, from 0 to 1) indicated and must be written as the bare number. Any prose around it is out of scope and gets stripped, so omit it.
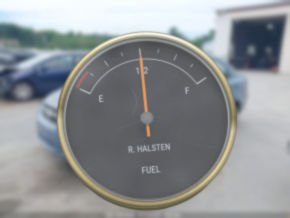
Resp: 0.5
